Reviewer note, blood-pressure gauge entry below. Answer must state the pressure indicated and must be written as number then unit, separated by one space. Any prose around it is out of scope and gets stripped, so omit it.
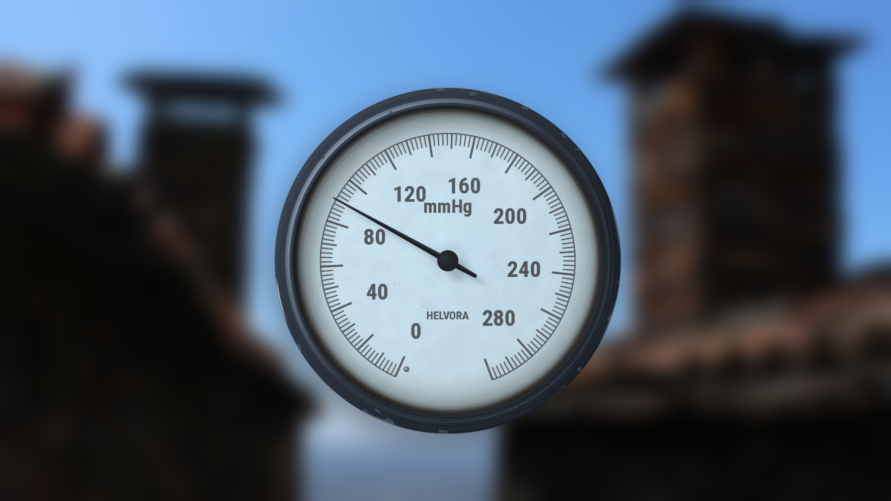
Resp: 90 mmHg
